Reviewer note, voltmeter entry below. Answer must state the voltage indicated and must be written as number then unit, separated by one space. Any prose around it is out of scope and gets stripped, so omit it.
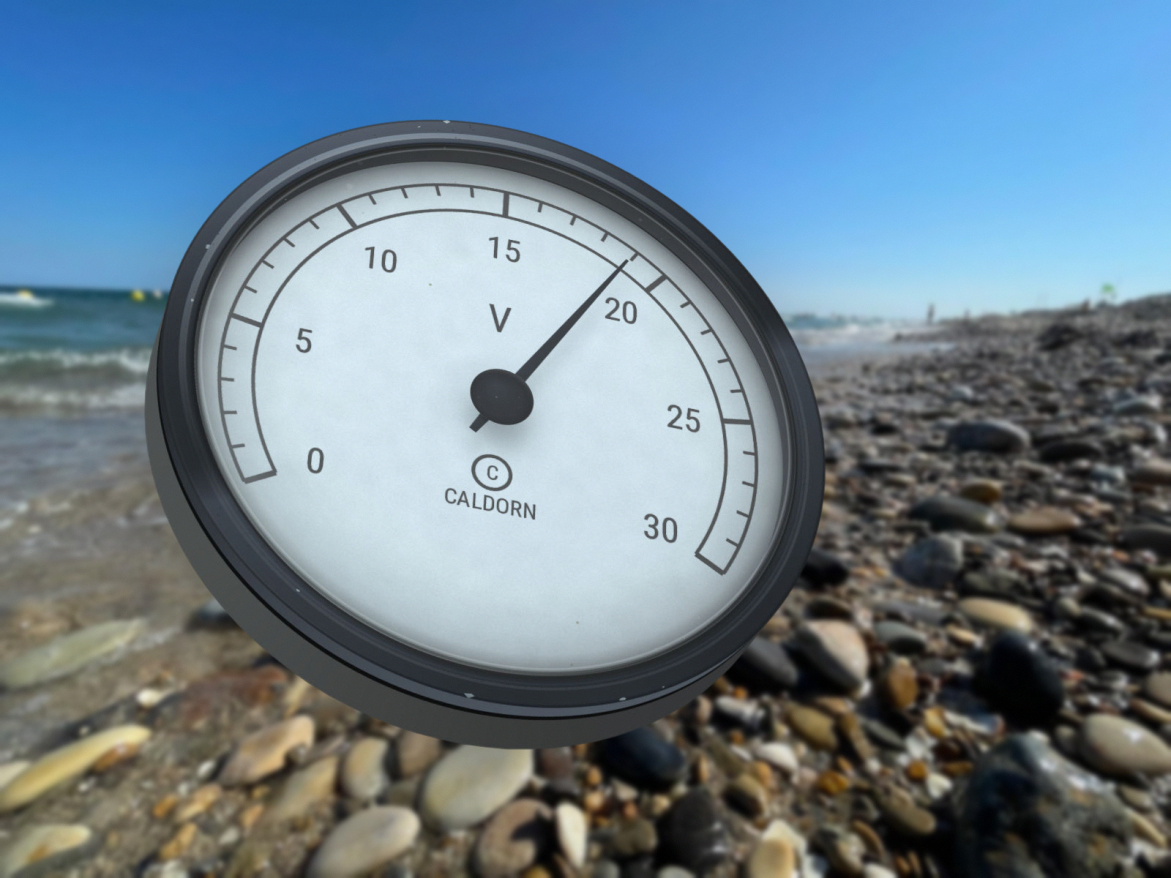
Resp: 19 V
